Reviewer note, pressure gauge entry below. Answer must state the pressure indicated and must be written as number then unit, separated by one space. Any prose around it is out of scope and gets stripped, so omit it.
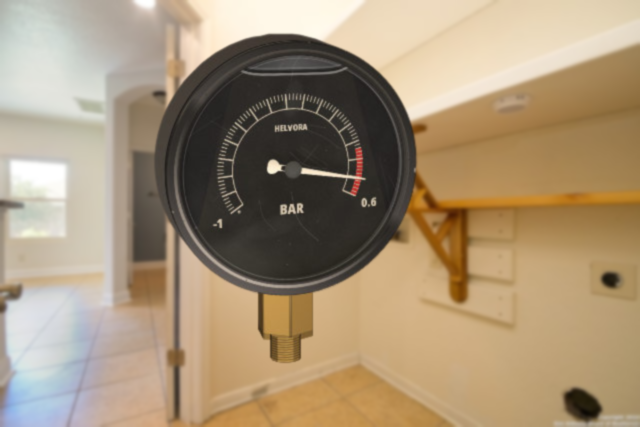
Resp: 0.5 bar
